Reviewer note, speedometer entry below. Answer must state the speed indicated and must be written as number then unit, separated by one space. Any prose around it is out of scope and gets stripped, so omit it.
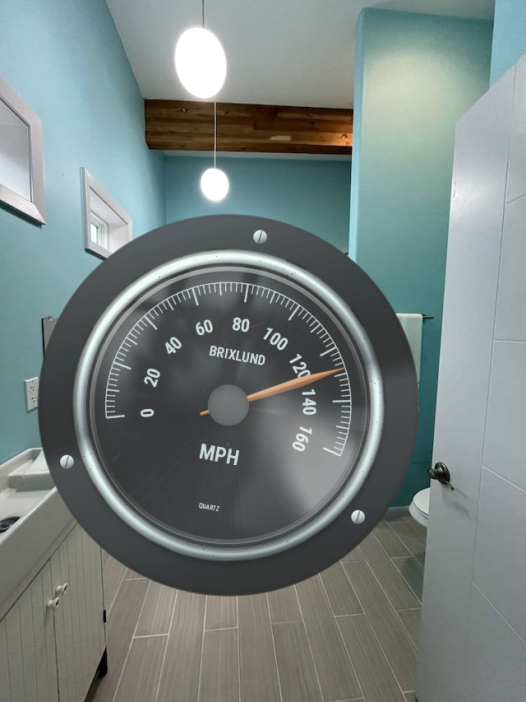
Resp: 128 mph
